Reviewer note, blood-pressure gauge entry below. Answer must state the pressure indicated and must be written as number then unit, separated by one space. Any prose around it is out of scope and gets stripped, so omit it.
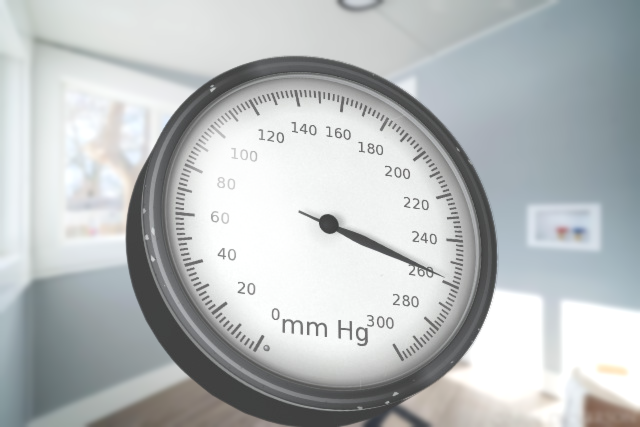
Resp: 260 mmHg
